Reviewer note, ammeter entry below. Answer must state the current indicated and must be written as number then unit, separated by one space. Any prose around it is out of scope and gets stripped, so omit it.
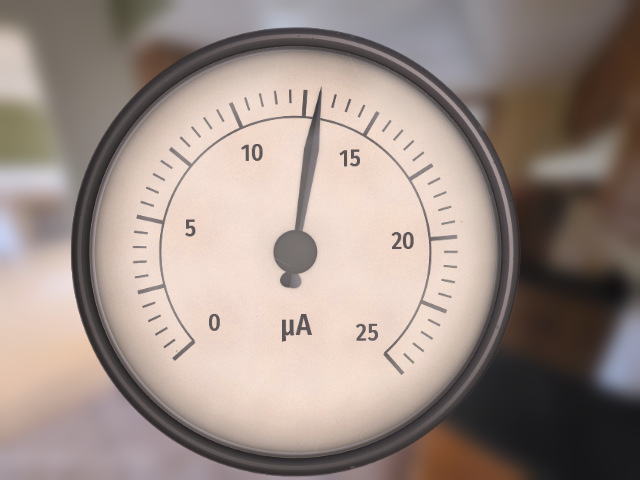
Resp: 13 µA
